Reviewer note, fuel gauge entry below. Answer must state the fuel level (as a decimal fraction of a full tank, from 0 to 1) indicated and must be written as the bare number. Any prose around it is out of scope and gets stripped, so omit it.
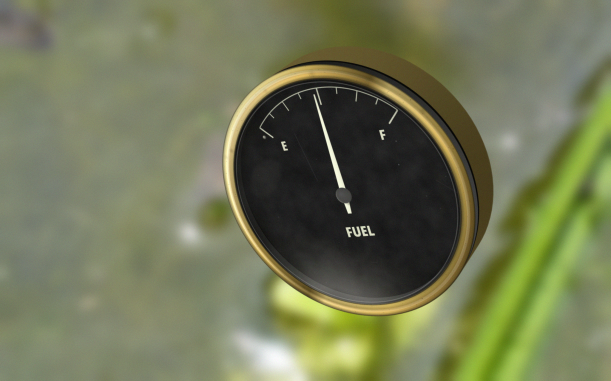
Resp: 0.5
